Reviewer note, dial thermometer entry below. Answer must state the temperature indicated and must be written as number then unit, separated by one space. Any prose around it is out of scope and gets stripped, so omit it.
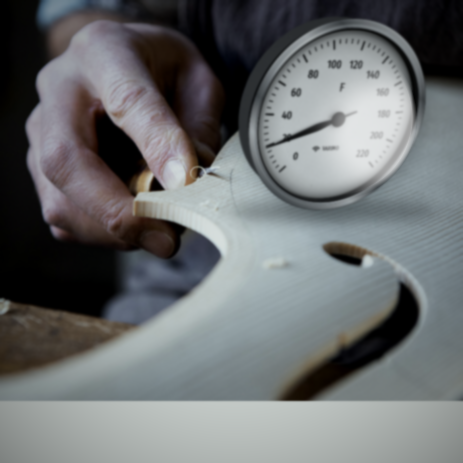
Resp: 20 °F
